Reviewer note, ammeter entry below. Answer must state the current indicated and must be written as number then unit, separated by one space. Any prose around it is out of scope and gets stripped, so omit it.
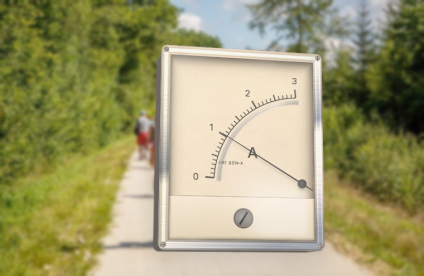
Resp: 1 A
